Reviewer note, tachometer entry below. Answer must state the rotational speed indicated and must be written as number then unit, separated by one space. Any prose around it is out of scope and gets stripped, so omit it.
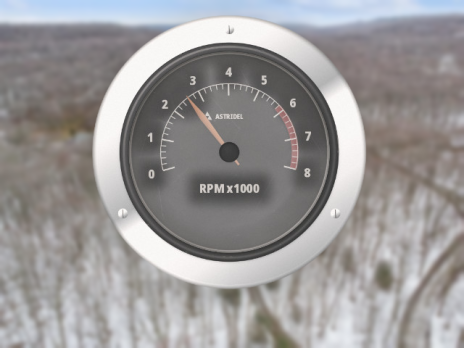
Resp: 2600 rpm
